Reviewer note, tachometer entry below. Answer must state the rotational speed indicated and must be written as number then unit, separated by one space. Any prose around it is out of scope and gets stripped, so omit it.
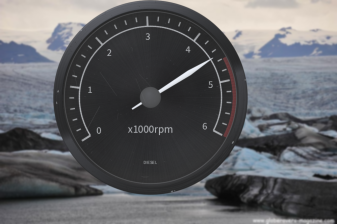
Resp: 4500 rpm
